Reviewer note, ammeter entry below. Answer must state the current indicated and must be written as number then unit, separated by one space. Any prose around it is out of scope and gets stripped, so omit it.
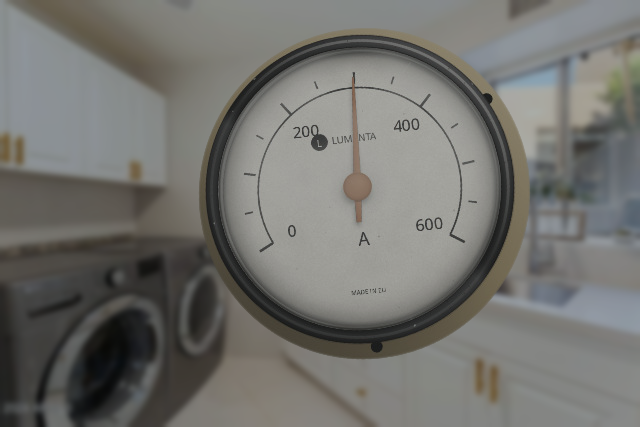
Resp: 300 A
